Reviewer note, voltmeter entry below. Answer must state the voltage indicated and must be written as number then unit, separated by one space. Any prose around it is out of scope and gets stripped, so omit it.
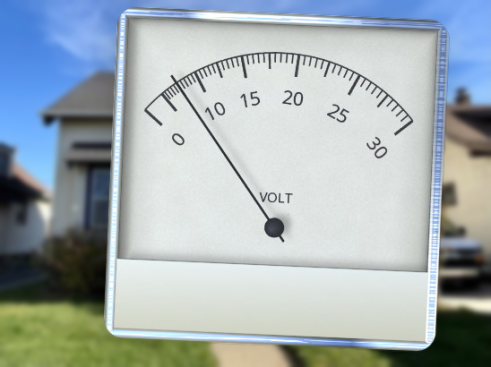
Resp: 7.5 V
